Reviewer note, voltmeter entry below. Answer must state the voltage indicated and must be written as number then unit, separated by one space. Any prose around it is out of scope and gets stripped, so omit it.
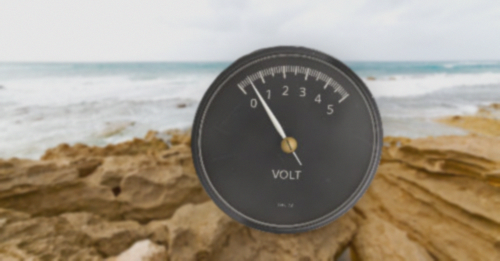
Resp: 0.5 V
